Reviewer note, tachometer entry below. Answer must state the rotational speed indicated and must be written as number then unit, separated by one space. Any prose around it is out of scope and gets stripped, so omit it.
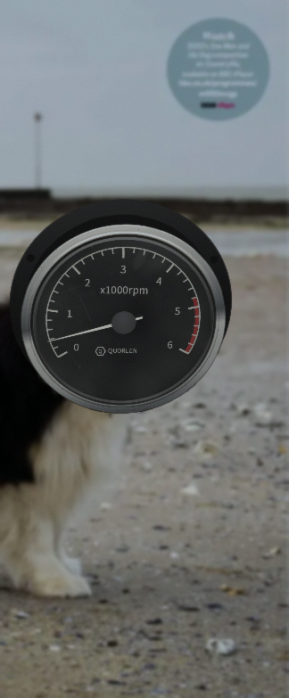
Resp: 400 rpm
